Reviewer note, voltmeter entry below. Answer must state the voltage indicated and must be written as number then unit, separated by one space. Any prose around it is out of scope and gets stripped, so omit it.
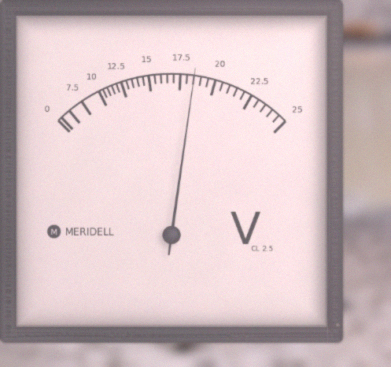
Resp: 18.5 V
